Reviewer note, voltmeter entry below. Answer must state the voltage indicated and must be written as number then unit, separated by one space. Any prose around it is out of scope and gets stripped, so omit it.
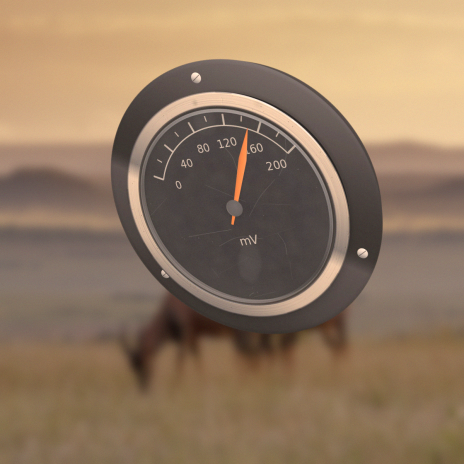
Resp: 150 mV
